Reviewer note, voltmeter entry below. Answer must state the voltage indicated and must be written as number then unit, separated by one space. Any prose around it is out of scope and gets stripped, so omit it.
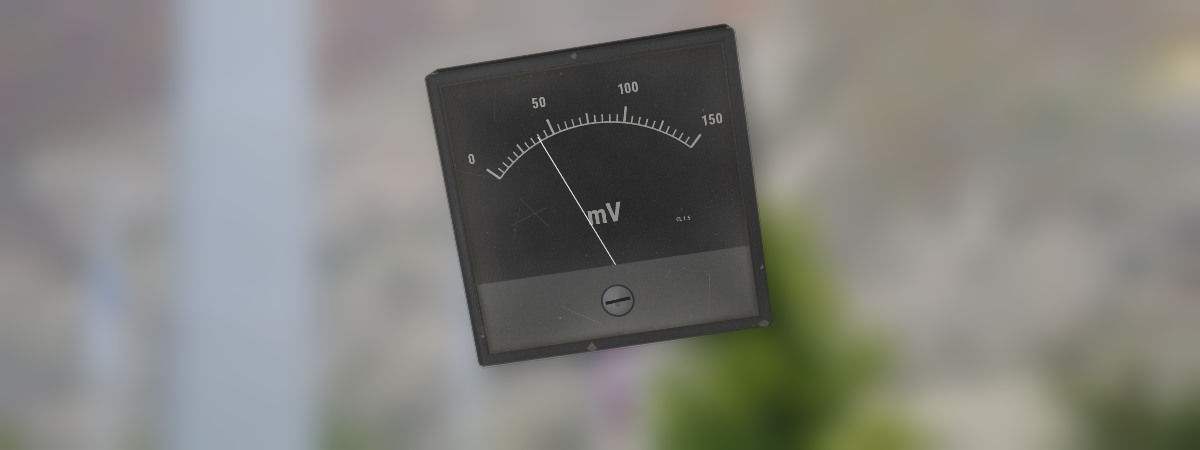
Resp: 40 mV
